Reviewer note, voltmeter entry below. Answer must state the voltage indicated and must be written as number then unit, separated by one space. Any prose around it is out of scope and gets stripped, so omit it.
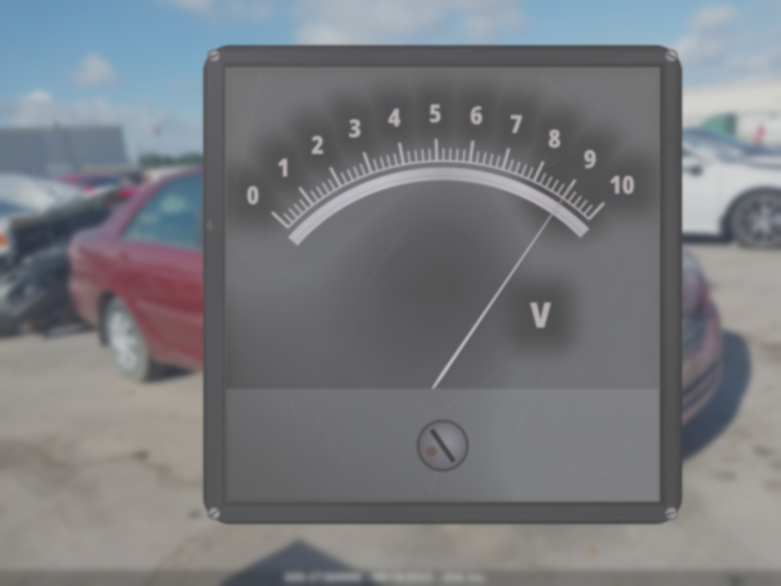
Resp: 9 V
